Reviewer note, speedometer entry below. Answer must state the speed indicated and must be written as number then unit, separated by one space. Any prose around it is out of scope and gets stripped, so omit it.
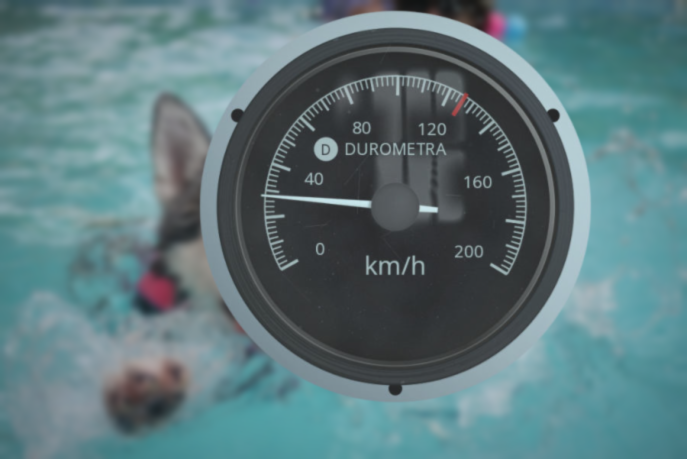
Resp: 28 km/h
